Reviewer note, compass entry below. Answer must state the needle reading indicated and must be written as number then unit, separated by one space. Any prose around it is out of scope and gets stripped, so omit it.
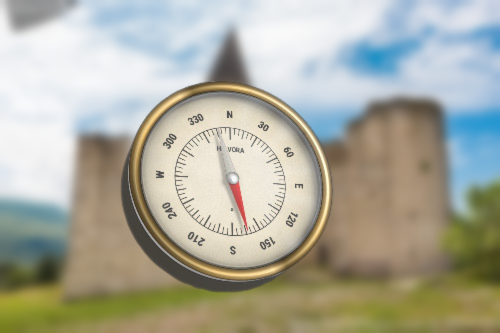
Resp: 165 °
